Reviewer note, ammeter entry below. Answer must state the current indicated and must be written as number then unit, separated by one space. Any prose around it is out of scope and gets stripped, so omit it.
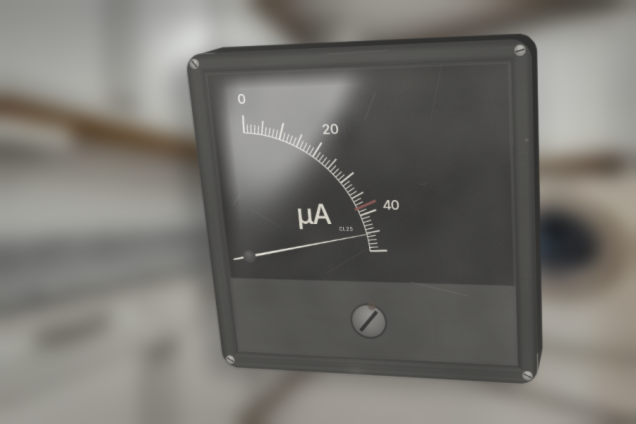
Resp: 45 µA
